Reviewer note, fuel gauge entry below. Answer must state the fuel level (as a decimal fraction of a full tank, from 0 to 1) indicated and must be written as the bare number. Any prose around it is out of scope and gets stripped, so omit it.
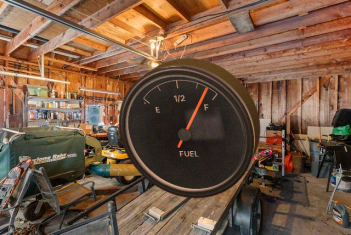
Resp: 0.875
